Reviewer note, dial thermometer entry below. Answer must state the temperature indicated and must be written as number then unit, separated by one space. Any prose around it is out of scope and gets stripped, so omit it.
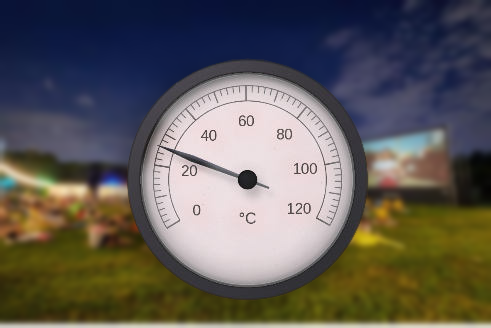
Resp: 26 °C
